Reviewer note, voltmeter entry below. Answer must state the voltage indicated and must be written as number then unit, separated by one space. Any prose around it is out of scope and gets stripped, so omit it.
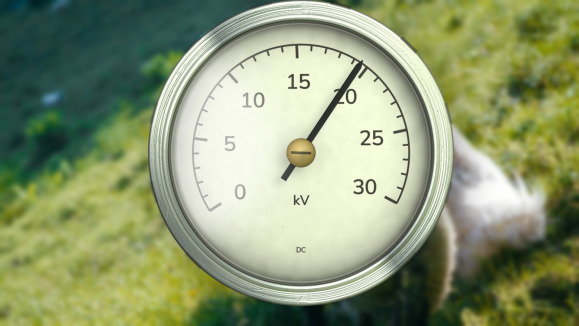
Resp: 19.5 kV
